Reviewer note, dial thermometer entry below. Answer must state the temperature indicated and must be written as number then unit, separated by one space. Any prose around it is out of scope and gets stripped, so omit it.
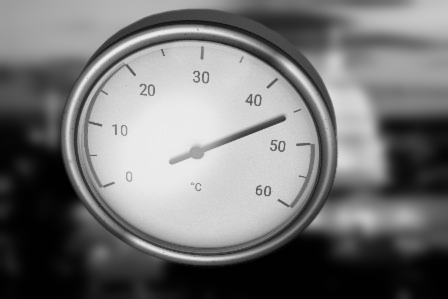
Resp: 45 °C
